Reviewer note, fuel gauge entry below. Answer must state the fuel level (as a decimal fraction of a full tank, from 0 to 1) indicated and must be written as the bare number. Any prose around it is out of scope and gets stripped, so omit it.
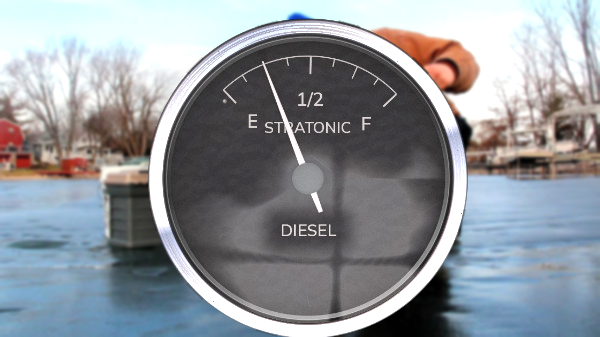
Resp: 0.25
